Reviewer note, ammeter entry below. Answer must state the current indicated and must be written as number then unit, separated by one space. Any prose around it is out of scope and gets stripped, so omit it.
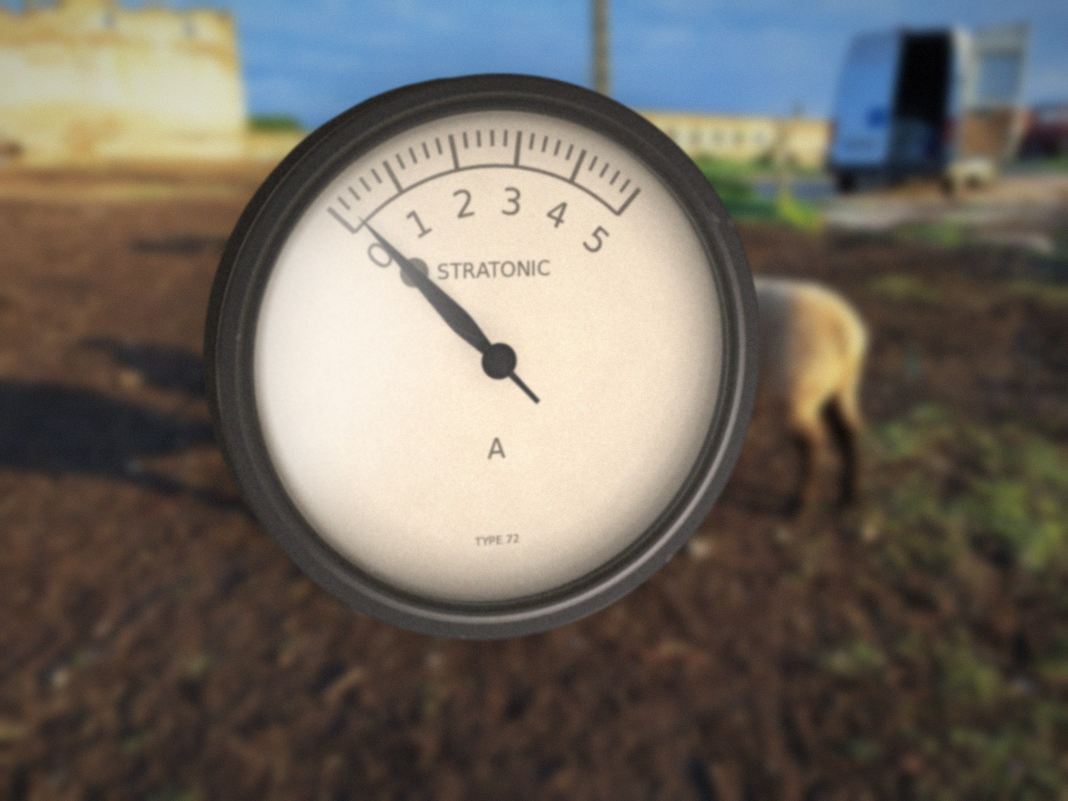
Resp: 0.2 A
